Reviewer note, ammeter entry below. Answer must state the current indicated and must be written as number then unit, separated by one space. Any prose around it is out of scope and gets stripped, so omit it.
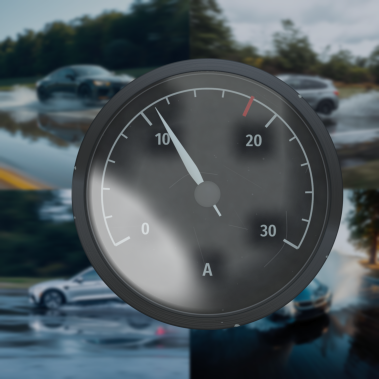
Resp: 11 A
